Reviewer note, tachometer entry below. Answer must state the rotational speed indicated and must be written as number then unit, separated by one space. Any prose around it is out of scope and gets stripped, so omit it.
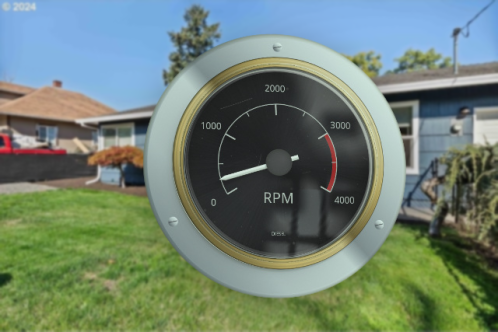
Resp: 250 rpm
